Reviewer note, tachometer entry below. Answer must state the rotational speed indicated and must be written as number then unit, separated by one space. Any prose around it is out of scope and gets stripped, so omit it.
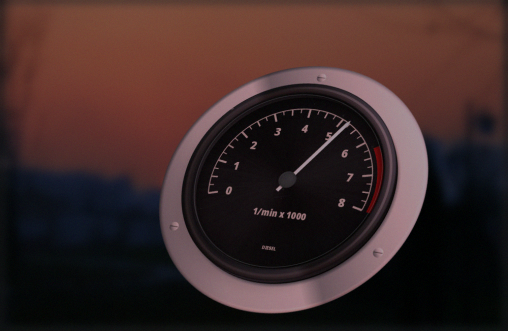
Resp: 5250 rpm
